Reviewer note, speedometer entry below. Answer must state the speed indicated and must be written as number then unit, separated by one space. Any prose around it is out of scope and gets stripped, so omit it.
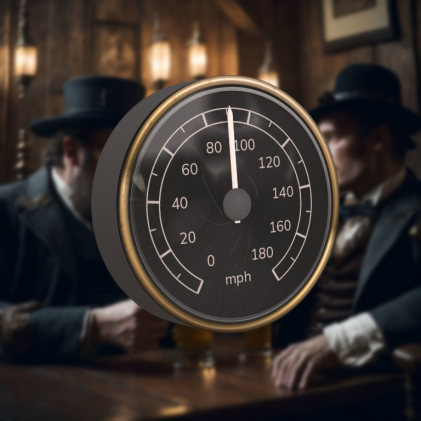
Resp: 90 mph
